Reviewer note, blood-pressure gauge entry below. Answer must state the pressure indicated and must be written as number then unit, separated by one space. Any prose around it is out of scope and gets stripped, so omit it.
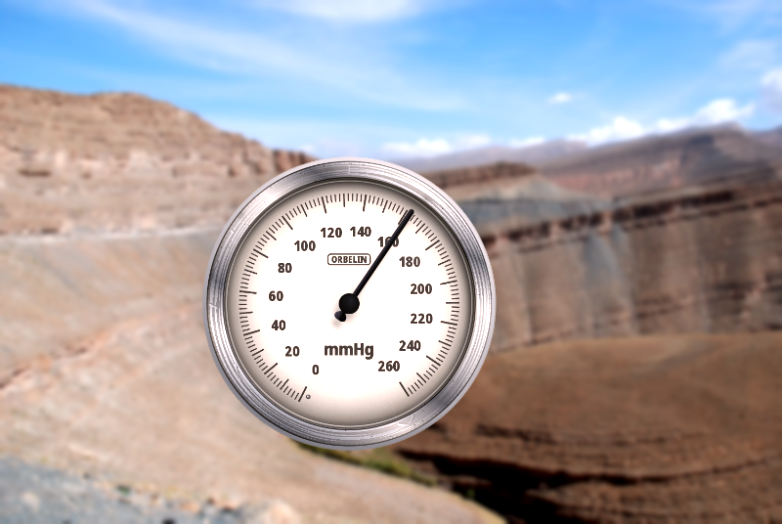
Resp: 162 mmHg
